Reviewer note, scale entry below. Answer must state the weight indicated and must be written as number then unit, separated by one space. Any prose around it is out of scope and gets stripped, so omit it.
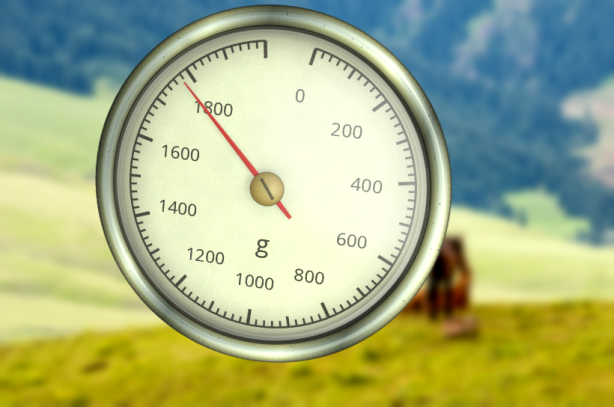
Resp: 1780 g
